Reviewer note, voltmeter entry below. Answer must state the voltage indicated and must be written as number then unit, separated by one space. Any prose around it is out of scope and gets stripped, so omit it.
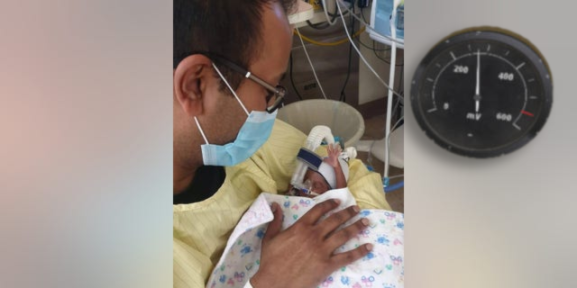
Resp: 275 mV
